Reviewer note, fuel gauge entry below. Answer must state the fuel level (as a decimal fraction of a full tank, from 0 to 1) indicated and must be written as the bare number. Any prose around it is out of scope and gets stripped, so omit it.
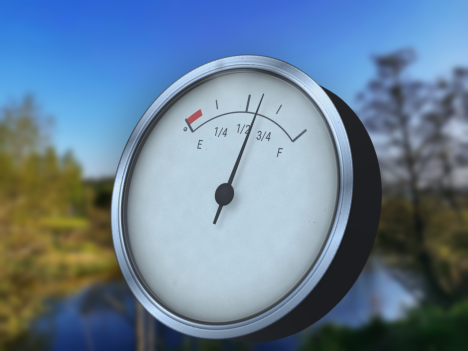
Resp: 0.625
